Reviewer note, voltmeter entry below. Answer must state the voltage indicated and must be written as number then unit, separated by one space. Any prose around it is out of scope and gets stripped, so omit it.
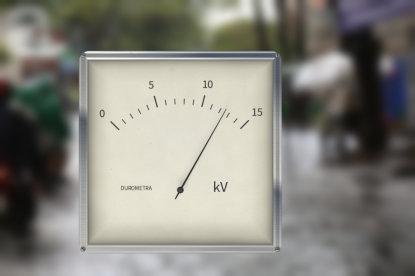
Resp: 12.5 kV
